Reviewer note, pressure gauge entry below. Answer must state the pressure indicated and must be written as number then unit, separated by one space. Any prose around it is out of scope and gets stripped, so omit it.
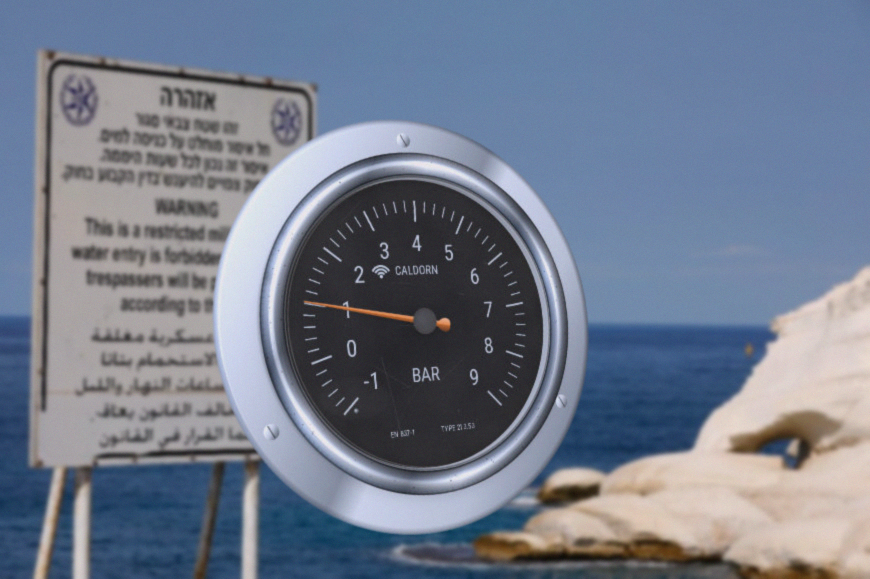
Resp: 1 bar
